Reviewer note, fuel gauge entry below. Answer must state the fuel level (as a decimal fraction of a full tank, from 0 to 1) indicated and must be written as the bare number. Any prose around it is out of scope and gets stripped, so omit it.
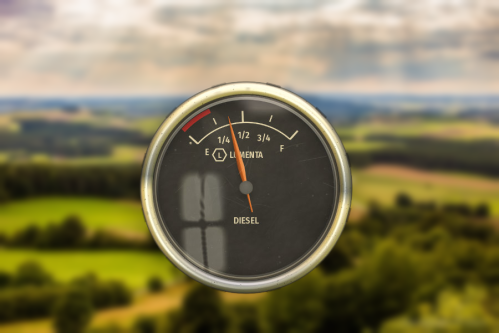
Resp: 0.375
